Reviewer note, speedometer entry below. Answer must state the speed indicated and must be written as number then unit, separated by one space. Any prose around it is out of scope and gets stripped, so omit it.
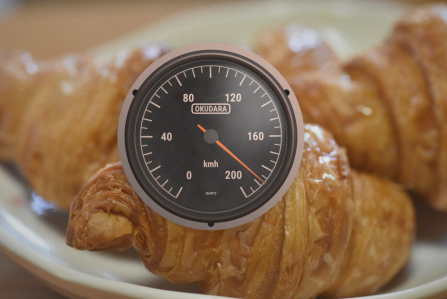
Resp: 187.5 km/h
